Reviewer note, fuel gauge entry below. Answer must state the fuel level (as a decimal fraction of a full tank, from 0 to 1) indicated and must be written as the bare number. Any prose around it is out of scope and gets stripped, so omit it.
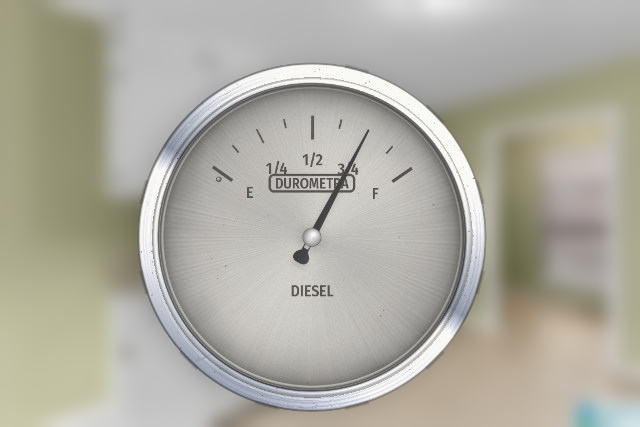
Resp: 0.75
